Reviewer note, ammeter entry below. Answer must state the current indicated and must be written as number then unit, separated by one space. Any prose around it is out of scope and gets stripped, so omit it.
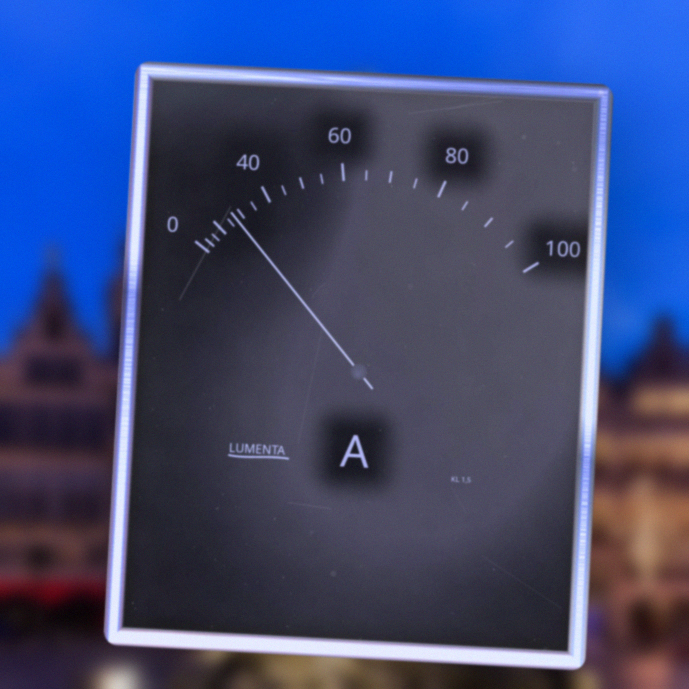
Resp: 27.5 A
